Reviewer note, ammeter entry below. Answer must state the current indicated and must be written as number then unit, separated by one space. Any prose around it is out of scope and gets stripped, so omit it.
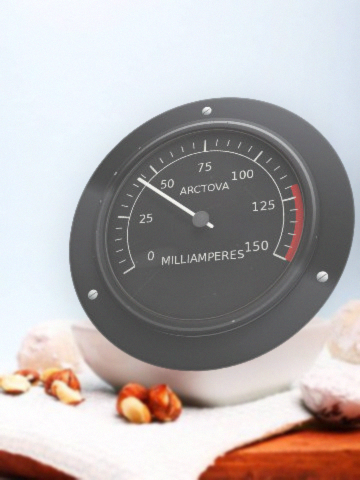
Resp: 42.5 mA
